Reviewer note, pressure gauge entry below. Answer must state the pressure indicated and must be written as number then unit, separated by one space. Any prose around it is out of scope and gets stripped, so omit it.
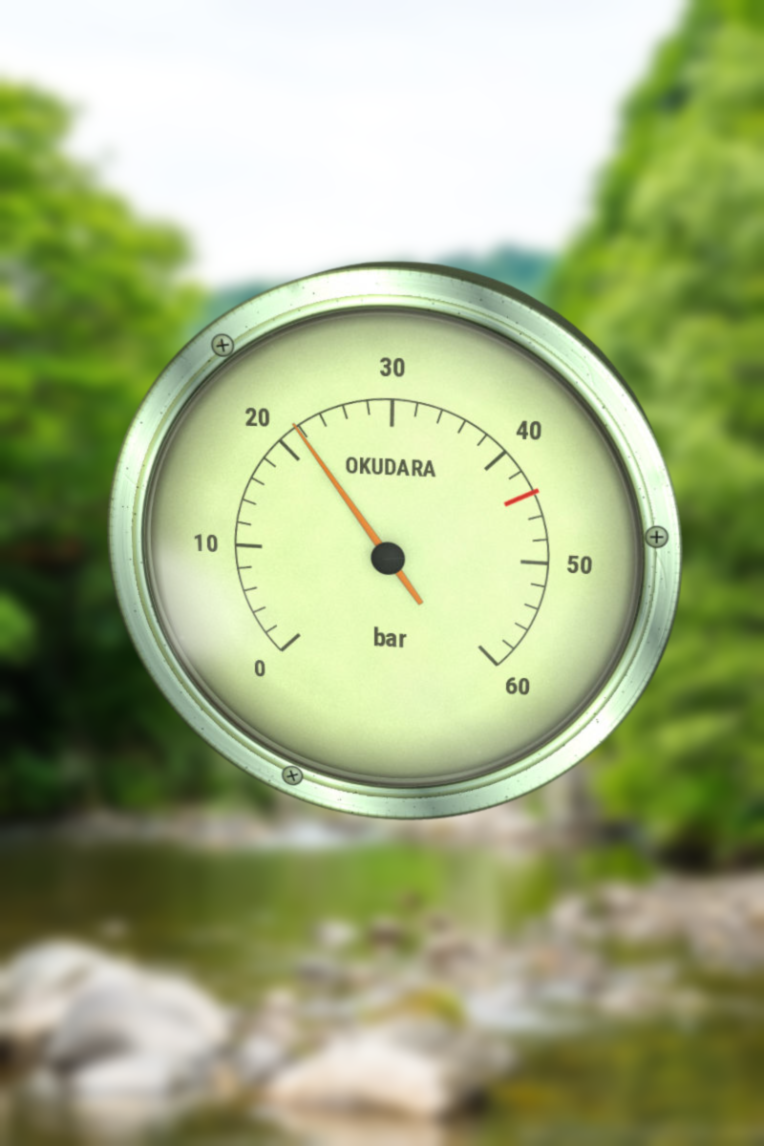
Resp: 22 bar
